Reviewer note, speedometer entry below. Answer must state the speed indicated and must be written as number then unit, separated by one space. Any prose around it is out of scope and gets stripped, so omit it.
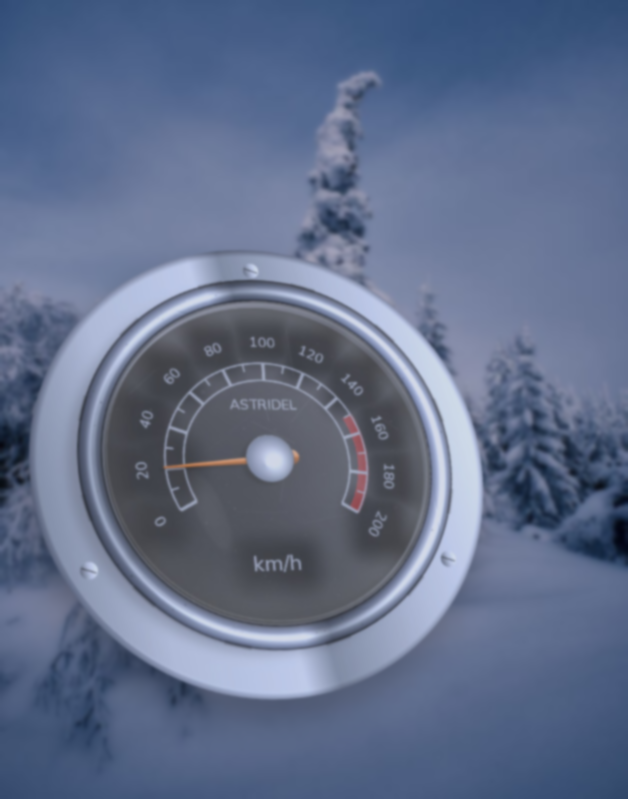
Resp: 20 km/h
